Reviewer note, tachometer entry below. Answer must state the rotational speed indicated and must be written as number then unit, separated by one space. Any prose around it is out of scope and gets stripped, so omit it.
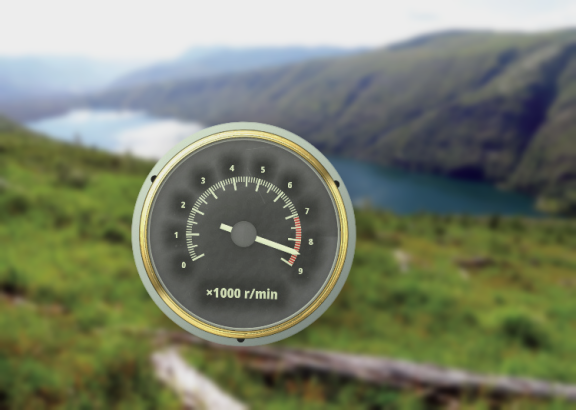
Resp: 8500 rpm
